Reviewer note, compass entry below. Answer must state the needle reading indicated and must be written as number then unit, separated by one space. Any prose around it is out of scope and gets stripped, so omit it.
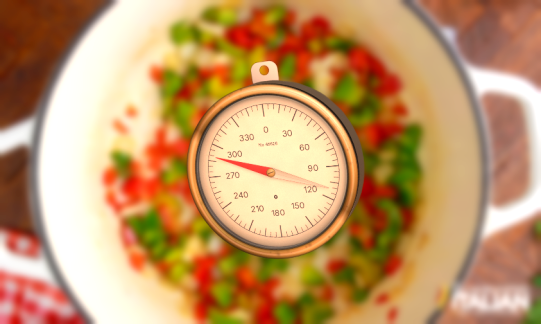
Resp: 290 °
